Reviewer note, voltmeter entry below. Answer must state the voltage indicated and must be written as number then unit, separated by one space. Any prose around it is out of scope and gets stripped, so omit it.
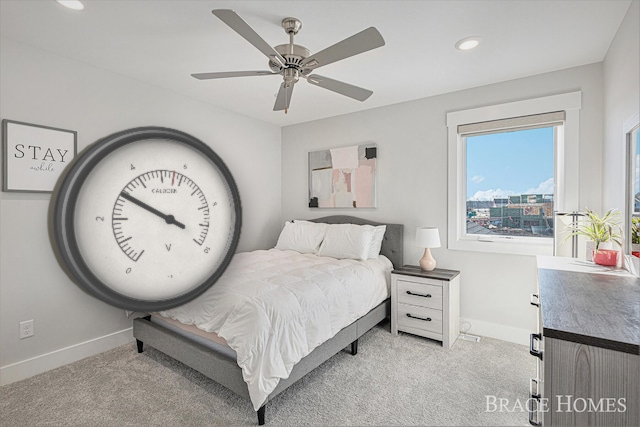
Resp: 3 V
